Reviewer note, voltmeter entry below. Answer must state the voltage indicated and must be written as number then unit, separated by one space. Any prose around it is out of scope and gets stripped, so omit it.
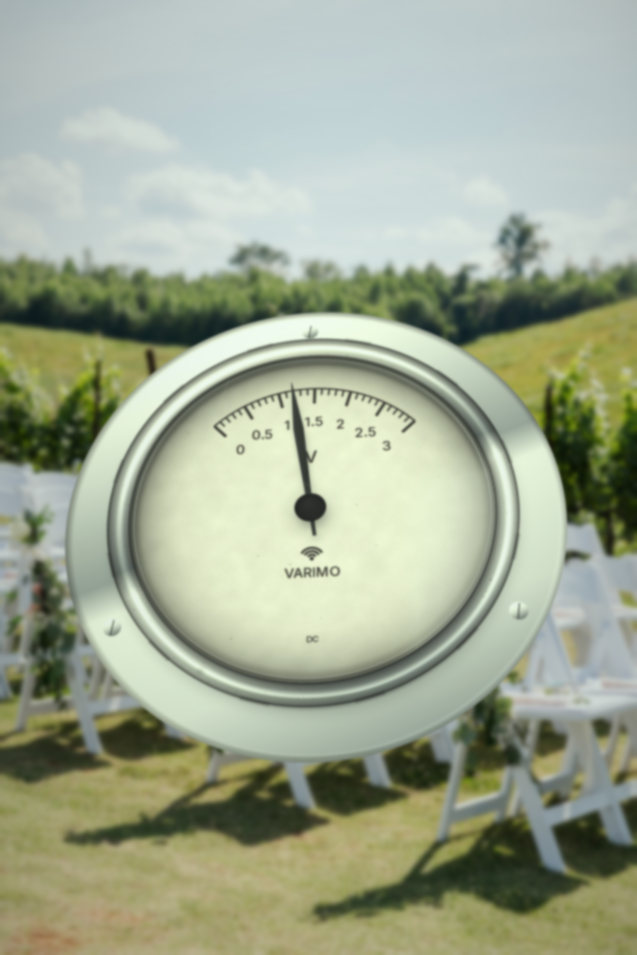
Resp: 1.2 V
